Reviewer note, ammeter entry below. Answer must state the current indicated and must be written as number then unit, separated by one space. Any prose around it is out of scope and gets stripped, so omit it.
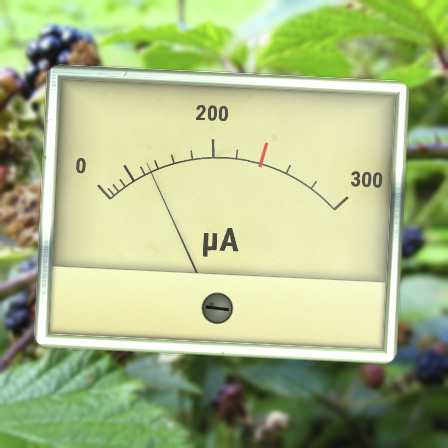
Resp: 130 µA
